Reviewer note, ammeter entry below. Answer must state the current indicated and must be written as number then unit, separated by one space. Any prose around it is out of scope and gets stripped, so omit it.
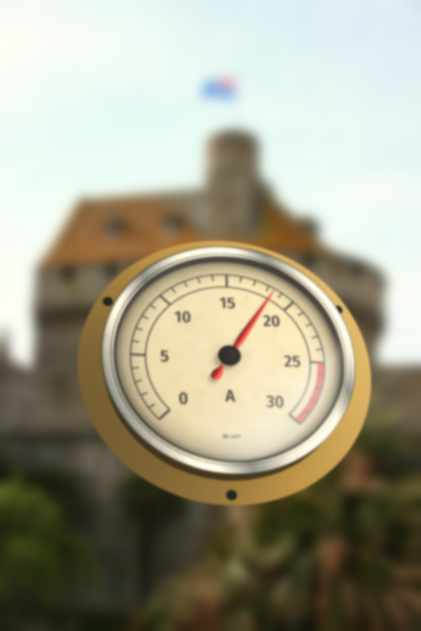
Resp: 18.5 A
